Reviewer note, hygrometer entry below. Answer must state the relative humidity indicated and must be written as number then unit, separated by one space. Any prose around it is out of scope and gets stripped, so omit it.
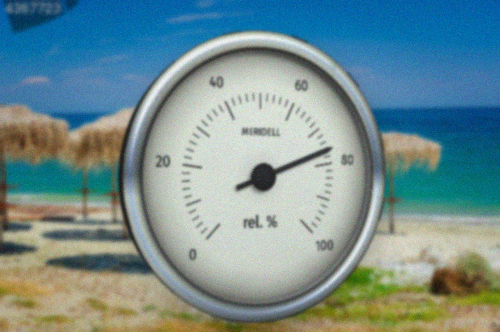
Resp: 76 %
